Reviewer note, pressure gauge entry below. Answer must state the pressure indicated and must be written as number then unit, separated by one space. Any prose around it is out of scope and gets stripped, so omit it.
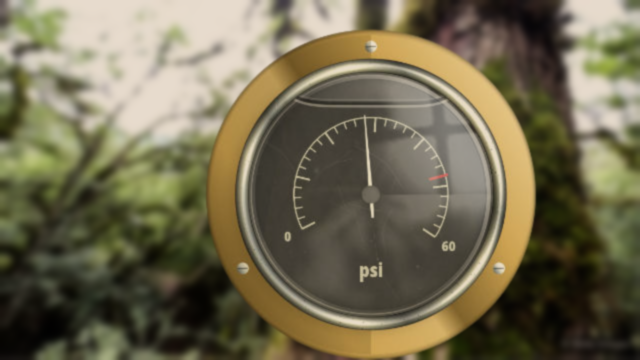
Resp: 28 psi
